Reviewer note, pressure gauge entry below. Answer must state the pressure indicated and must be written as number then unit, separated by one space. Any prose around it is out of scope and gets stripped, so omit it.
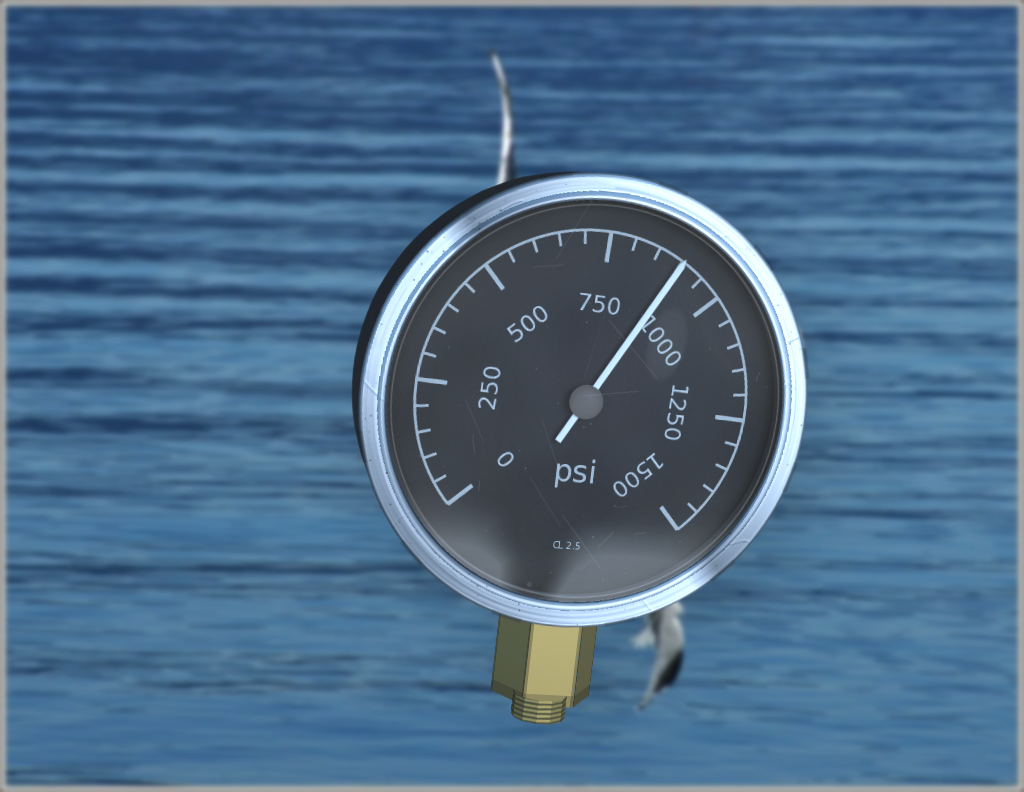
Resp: 900 psi
